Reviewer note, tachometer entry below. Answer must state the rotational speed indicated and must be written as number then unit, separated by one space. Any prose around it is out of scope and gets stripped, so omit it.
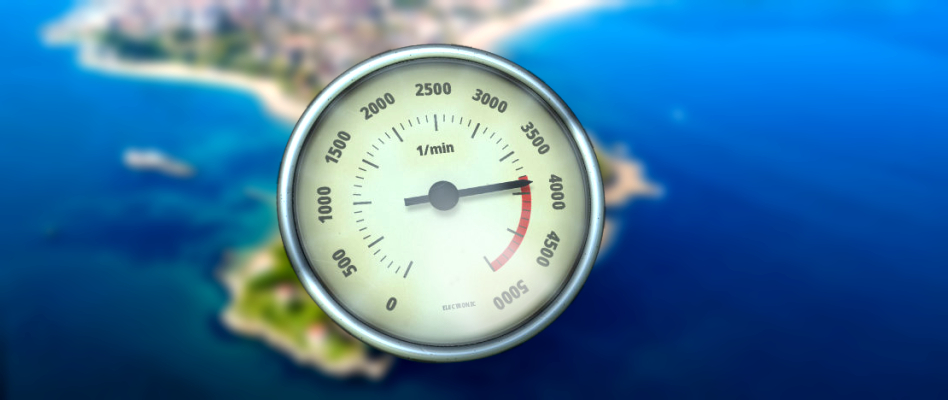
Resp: 3900 rpm
